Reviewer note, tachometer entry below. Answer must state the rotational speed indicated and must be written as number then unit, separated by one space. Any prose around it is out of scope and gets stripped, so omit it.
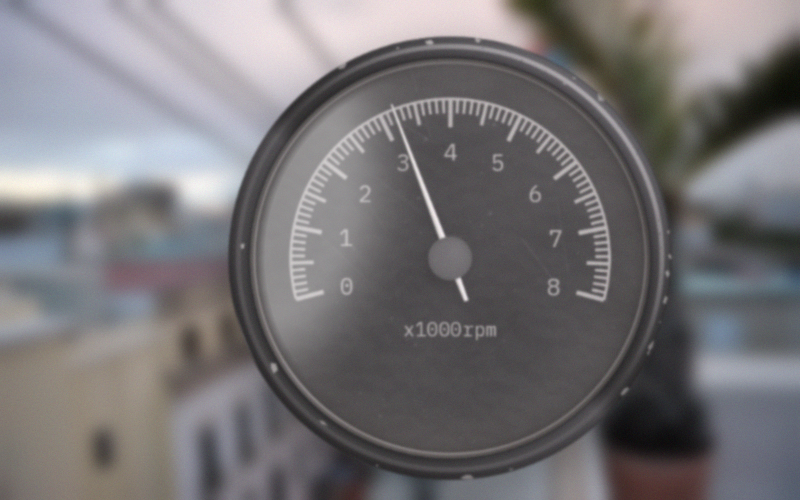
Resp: 3200 rpm
